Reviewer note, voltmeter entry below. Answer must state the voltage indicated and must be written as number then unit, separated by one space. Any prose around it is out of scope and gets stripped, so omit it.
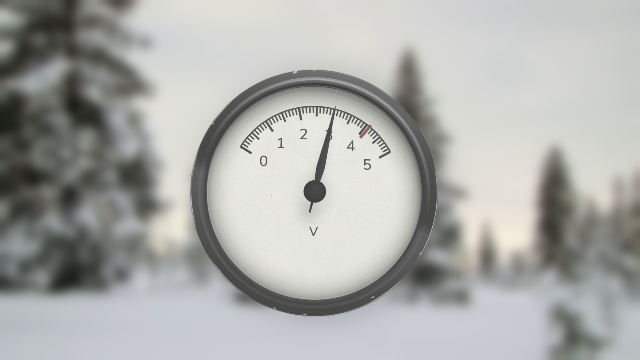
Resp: 3 V
